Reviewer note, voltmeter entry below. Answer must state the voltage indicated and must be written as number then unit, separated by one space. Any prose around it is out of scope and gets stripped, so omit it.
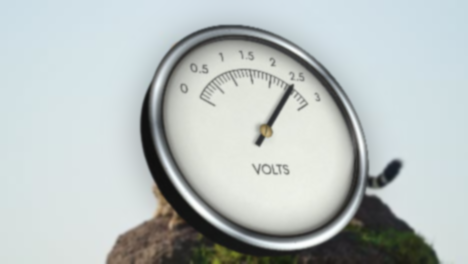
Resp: 2.5 V
